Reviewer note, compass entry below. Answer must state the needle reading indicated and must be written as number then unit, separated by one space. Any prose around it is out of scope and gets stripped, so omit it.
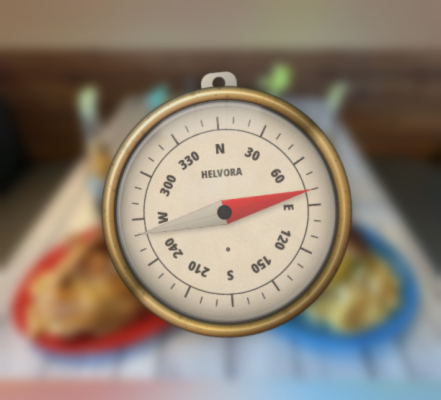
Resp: 80 °
